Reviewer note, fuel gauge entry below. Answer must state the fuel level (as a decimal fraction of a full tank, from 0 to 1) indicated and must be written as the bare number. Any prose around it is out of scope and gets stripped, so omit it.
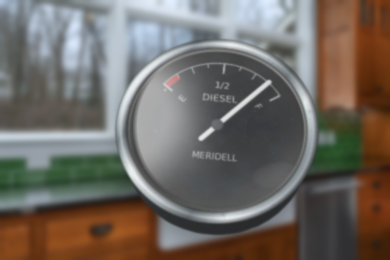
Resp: 0.875
